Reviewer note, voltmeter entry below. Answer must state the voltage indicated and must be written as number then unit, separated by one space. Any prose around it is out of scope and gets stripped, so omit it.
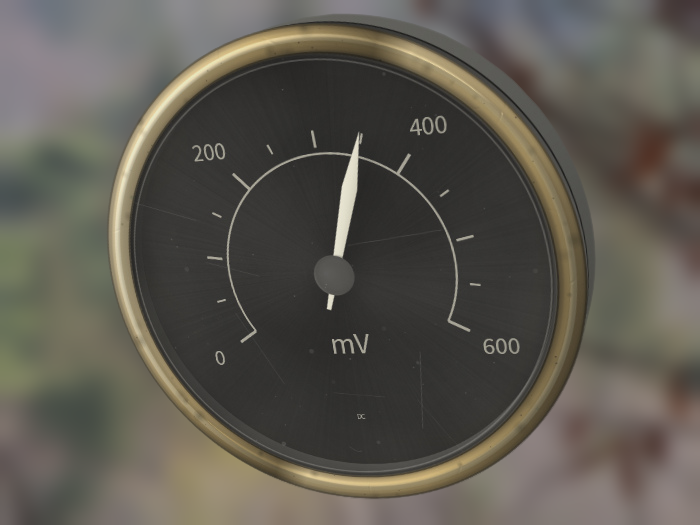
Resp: 350 mV
